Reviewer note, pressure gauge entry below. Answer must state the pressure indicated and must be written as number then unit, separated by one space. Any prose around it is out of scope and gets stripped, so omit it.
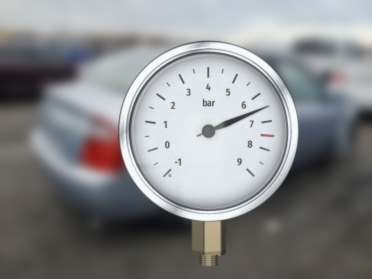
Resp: 6.5 bar
